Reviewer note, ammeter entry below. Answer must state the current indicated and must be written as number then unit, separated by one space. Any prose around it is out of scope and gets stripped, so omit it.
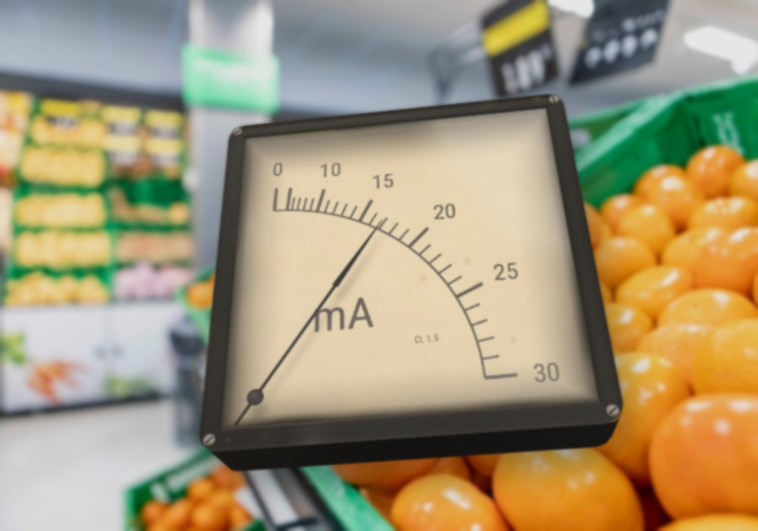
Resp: 17 mA
